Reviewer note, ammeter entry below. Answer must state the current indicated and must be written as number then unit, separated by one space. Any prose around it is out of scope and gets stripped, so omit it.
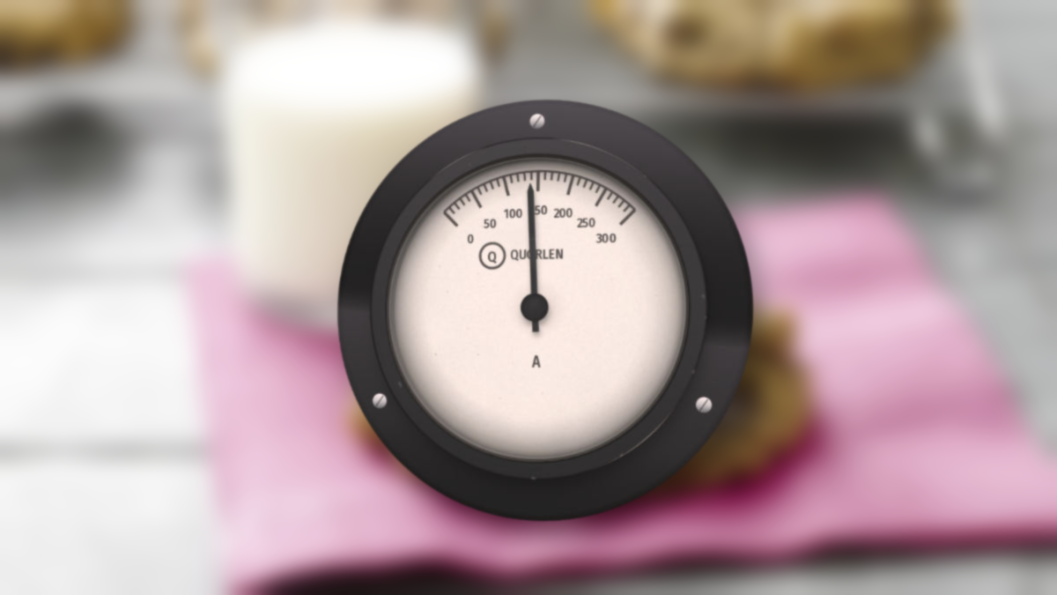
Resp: 140 A
